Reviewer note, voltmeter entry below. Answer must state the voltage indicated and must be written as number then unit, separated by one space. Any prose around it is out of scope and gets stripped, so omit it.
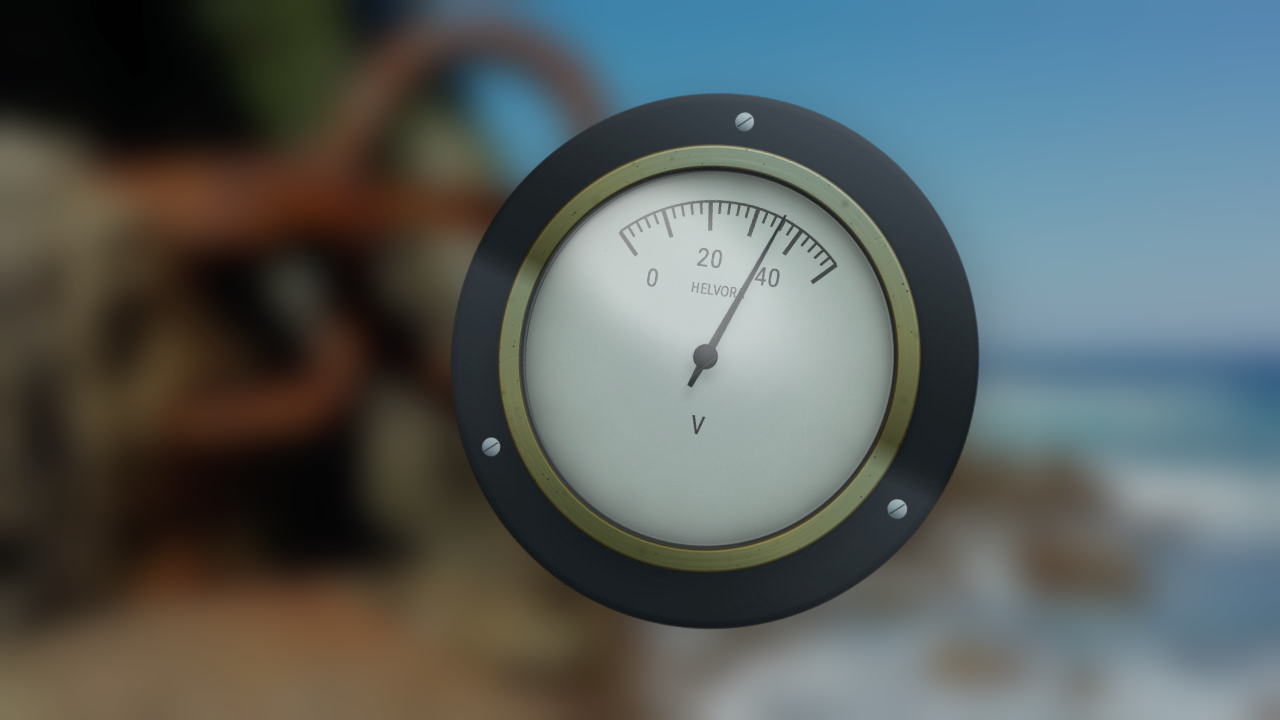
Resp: 36 V
